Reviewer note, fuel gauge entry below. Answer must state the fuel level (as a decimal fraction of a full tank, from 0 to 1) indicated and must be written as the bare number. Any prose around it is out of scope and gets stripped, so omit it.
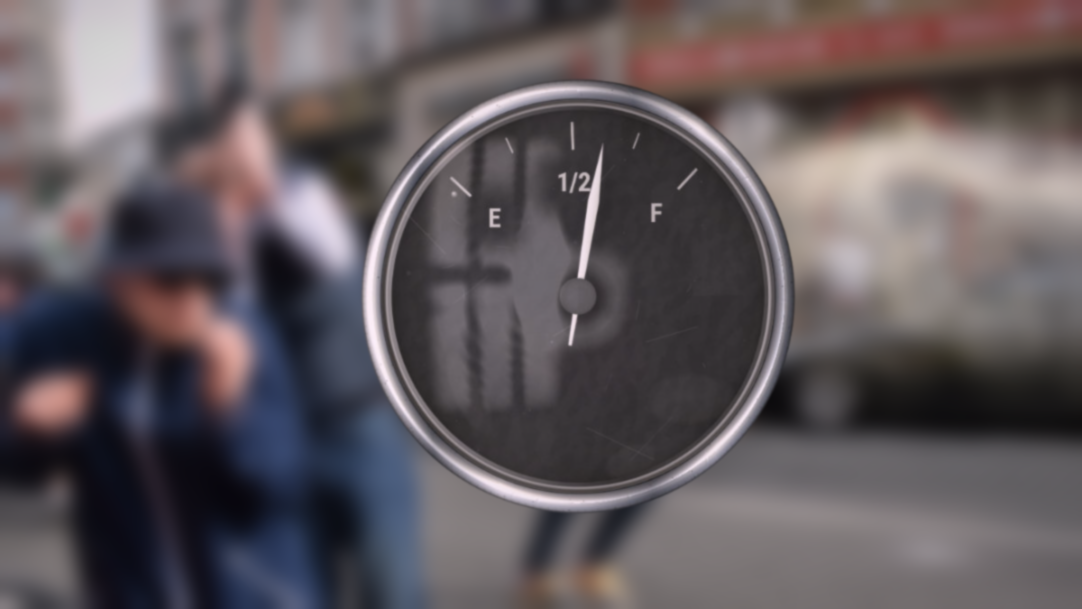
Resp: 0.625
